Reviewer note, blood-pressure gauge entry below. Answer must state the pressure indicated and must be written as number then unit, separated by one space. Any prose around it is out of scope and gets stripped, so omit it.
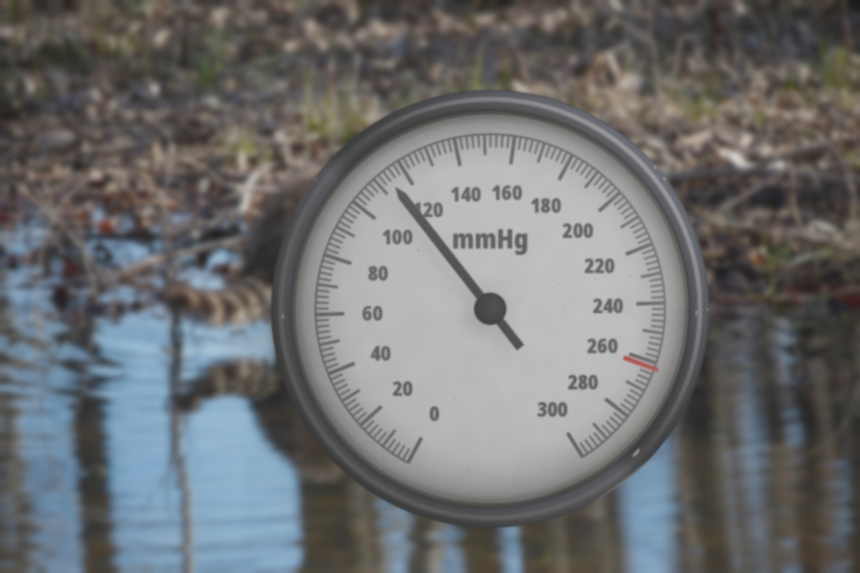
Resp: 114 mmHg
